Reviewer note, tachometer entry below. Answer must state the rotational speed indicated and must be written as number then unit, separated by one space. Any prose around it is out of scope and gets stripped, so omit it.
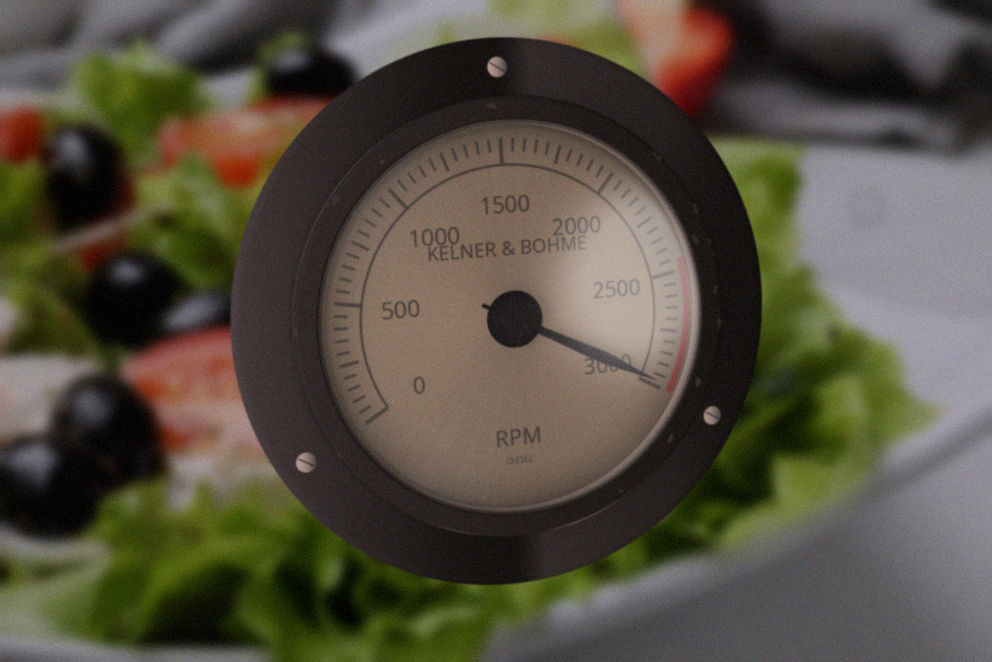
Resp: 2975 rpm
